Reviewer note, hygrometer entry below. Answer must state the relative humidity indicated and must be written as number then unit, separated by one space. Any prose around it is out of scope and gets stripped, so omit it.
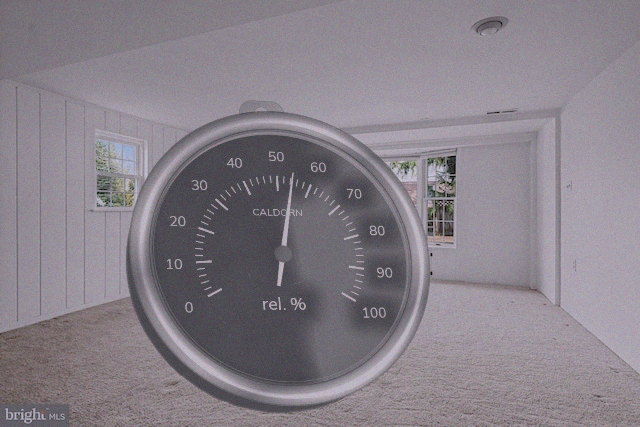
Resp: 54 %
